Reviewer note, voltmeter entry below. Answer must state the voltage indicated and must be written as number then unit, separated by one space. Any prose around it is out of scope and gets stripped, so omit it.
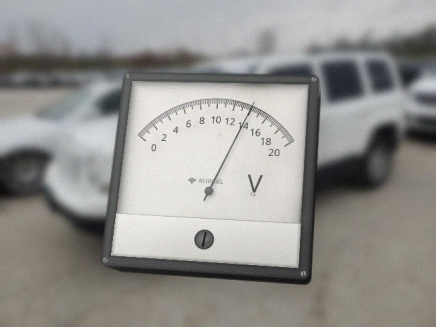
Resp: 14 V
